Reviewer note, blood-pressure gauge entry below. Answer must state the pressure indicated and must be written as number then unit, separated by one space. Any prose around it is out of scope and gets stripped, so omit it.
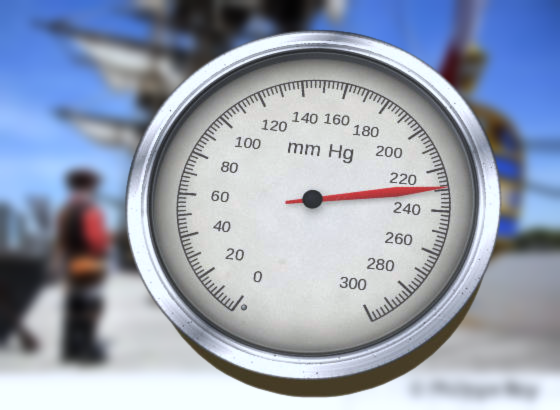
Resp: 230 mmHg
